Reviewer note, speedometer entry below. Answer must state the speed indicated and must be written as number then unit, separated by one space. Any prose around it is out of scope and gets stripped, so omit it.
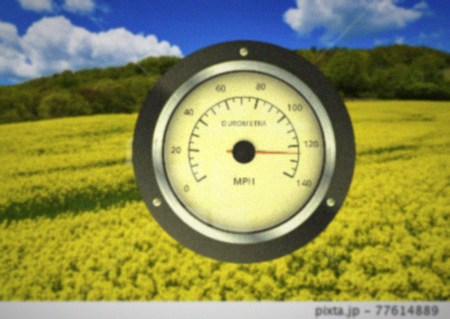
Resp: 125 mph
